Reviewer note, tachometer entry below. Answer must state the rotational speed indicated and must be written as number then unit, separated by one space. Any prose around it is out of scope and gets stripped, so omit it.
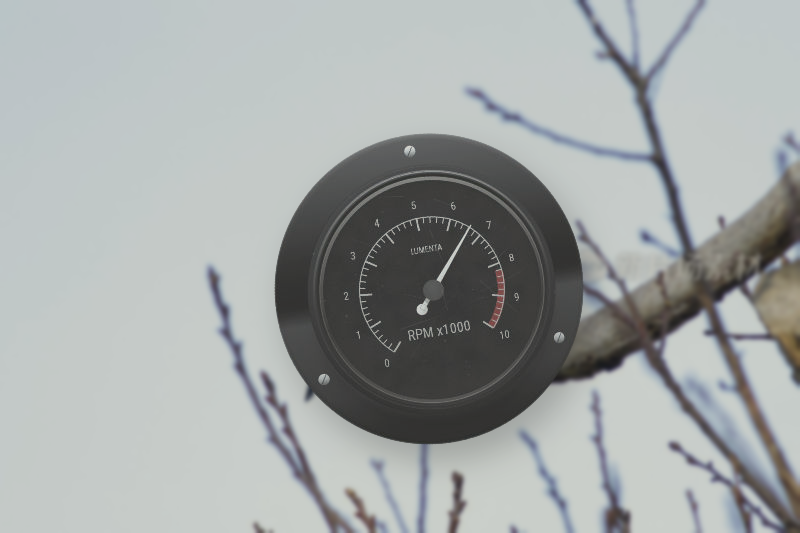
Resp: 6600 rpm
